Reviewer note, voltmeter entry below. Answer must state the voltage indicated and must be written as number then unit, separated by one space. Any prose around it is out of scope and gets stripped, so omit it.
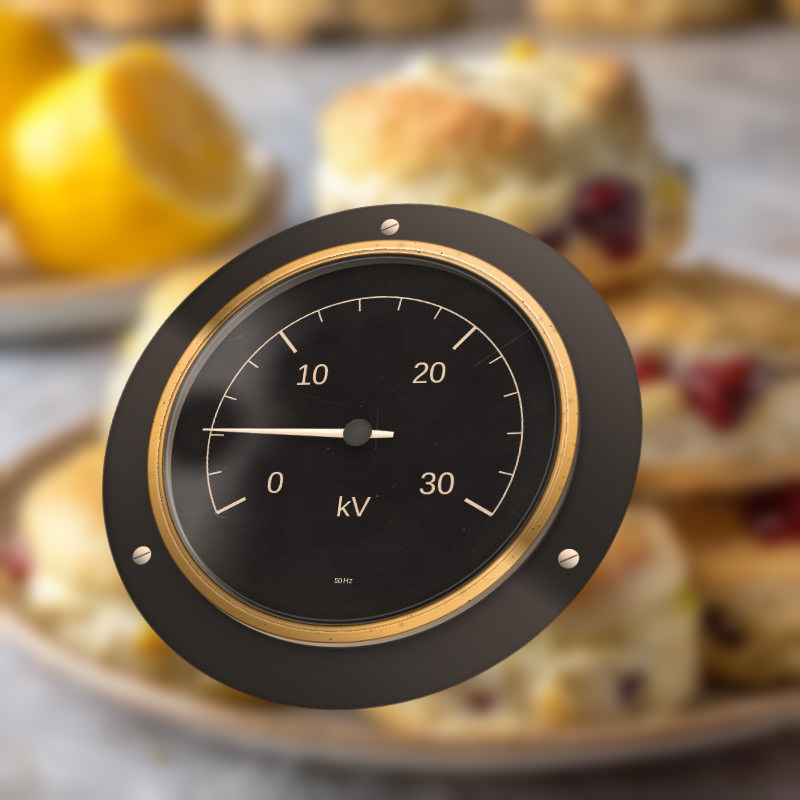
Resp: 4 kV
